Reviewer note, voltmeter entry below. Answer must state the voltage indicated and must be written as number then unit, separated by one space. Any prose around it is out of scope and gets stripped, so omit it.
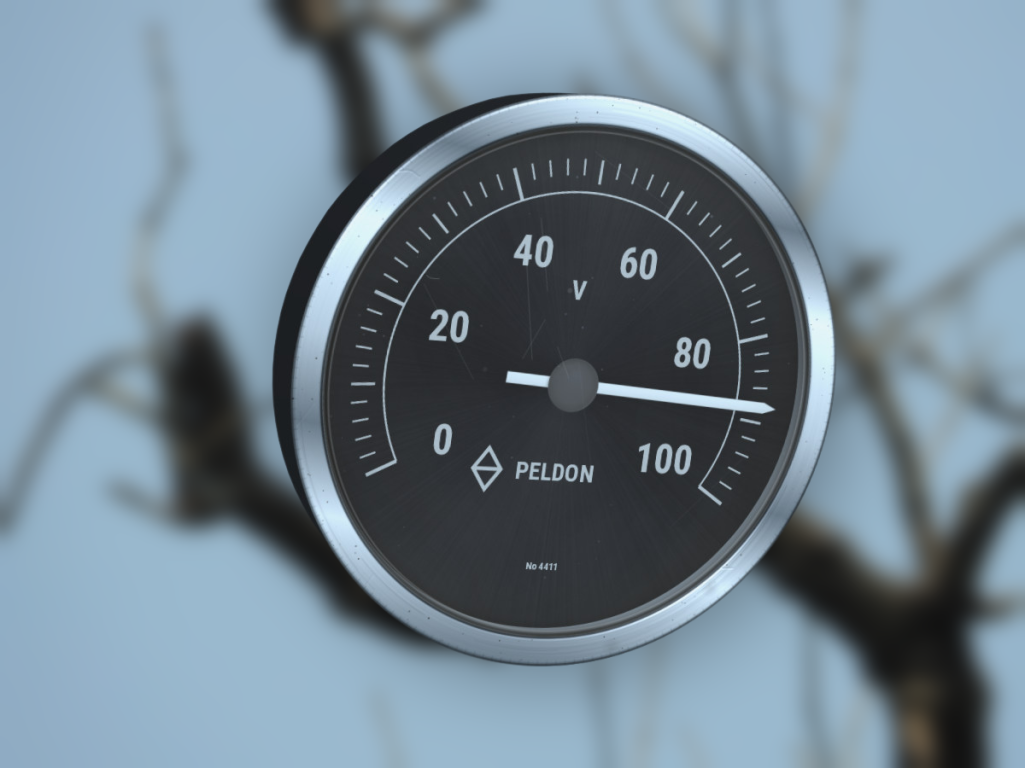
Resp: 88 V
